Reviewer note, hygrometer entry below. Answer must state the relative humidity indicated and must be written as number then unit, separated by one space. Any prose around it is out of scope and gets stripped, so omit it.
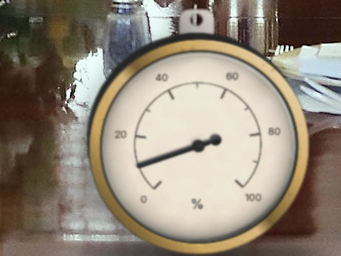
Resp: 10 %
